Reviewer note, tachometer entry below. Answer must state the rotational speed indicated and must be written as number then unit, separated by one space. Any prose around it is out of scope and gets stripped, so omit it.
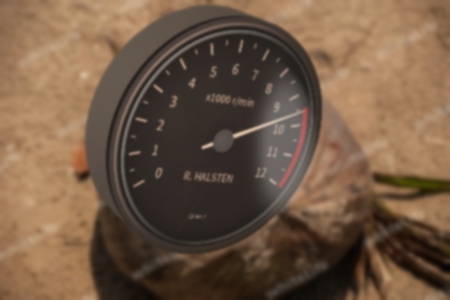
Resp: 9500 rpm
